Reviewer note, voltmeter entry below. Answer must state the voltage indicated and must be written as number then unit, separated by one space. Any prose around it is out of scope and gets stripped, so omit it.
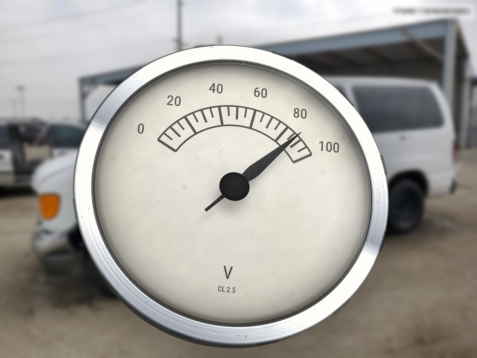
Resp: 87.5 V
